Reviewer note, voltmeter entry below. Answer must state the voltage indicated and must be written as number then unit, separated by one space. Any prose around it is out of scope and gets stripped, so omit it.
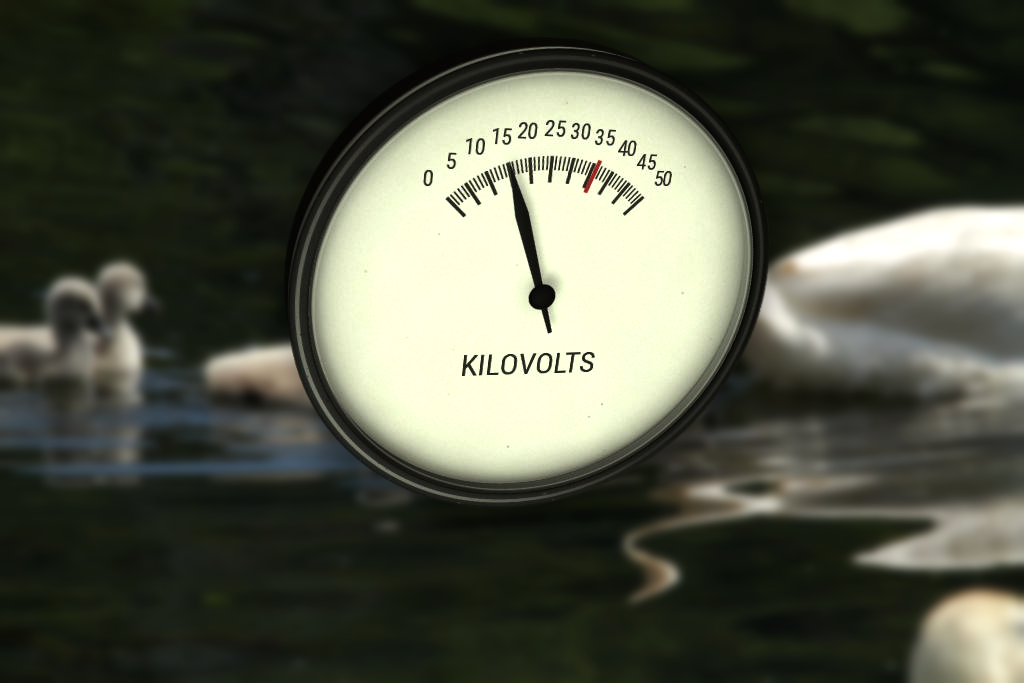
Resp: 15 kV
